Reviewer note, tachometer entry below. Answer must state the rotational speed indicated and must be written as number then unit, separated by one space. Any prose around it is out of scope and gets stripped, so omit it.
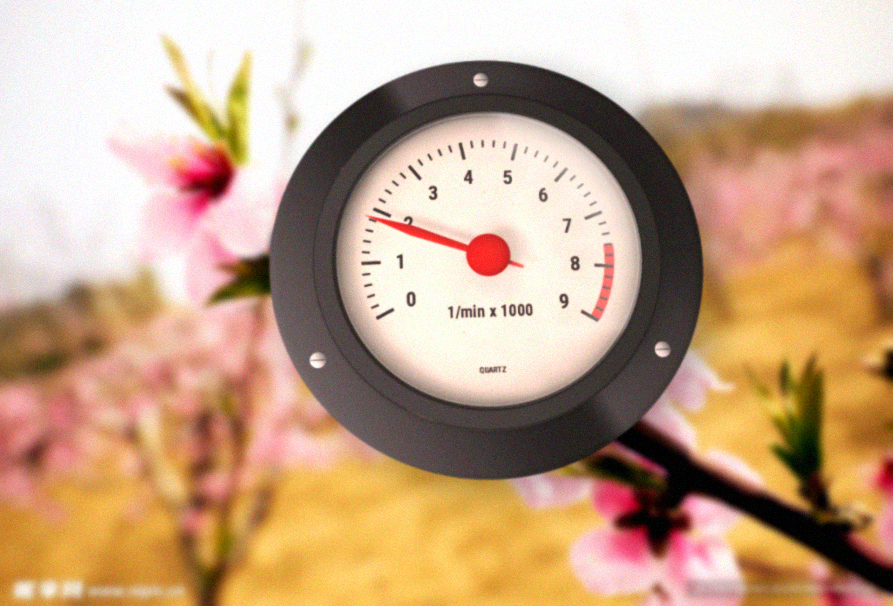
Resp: 1800 rpm
